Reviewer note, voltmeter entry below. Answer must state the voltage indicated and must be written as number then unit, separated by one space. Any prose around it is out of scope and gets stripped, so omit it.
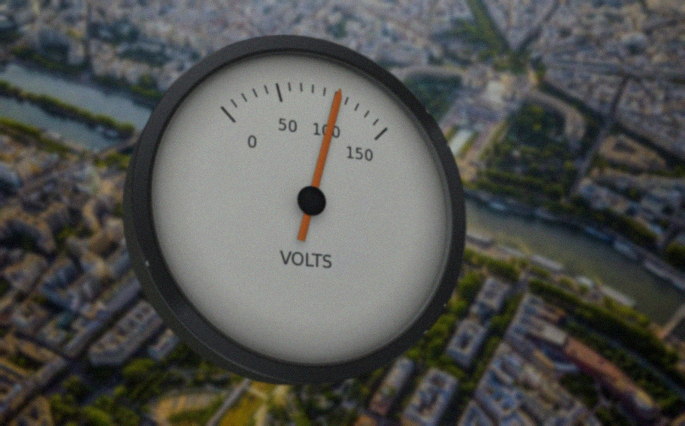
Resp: 100 V
